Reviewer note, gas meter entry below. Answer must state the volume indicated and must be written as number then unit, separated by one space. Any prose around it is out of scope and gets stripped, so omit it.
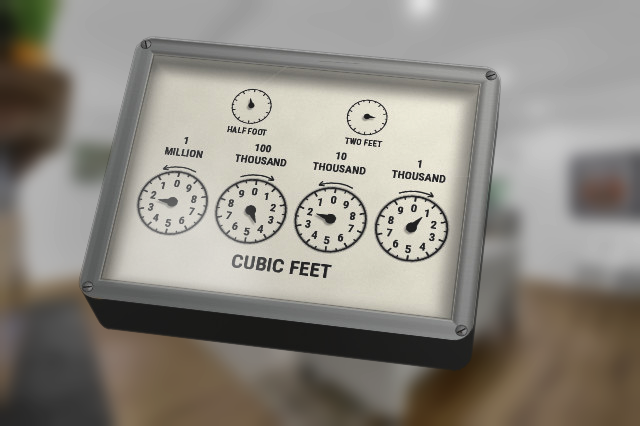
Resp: 242100 ft³
